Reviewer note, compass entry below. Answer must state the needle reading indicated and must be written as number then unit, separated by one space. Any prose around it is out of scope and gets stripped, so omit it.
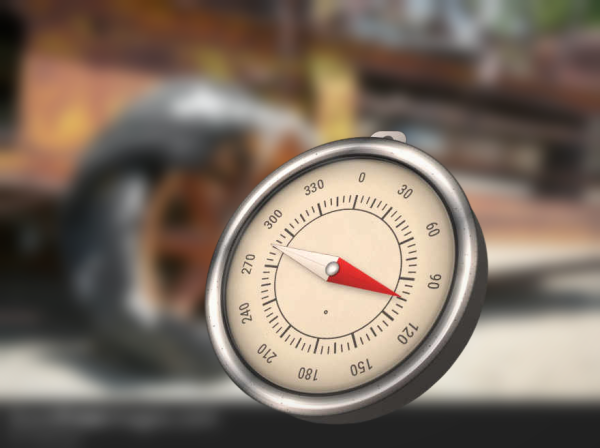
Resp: 105 °
